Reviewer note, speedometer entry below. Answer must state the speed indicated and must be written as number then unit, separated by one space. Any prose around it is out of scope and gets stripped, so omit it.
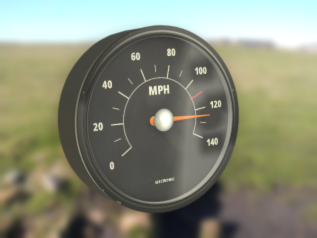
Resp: 125 mph
